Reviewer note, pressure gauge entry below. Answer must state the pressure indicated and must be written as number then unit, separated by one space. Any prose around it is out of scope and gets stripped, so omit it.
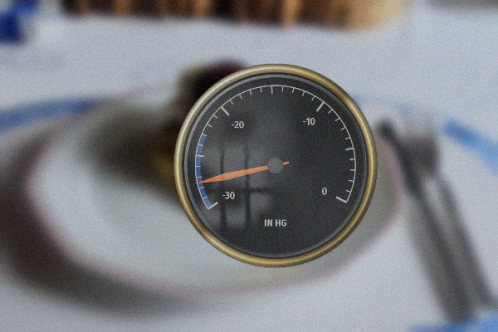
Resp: -27.5 inHg
